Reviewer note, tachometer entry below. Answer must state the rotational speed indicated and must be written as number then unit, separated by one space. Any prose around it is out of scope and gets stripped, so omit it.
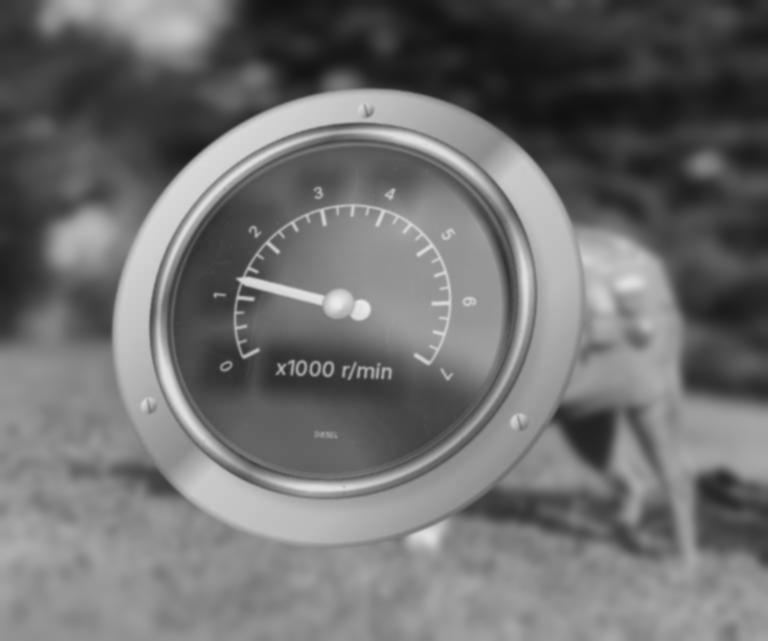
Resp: 1250 rpm
